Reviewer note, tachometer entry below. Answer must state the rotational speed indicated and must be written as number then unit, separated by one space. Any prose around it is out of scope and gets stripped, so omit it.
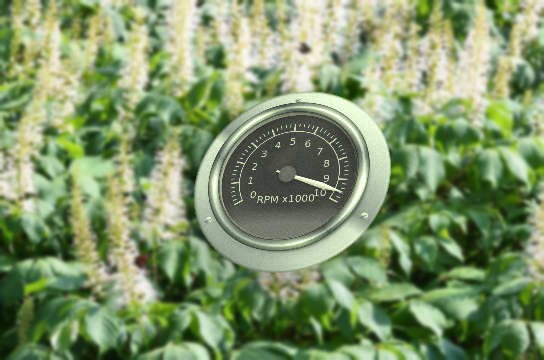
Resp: 9600 rpm
